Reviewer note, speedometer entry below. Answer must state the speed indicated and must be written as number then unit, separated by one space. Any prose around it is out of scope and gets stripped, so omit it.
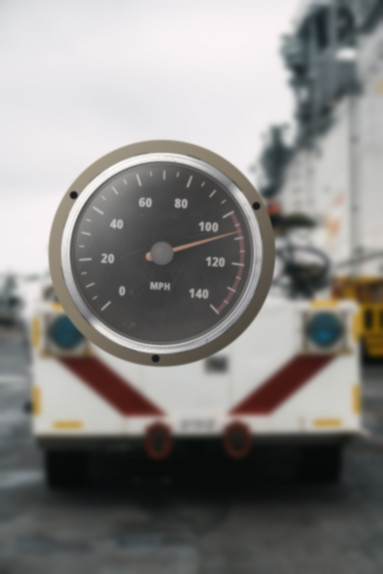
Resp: 107.5 mph
